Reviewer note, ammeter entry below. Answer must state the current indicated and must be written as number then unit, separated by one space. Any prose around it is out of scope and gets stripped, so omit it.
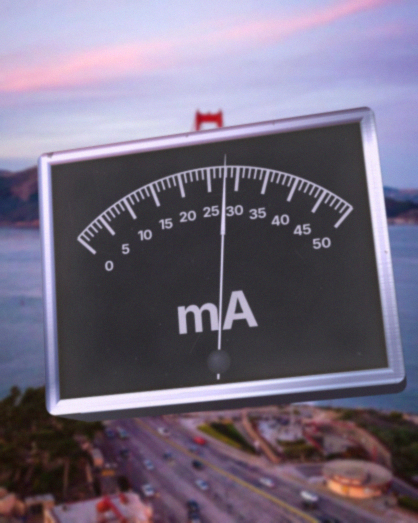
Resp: 28 mA
